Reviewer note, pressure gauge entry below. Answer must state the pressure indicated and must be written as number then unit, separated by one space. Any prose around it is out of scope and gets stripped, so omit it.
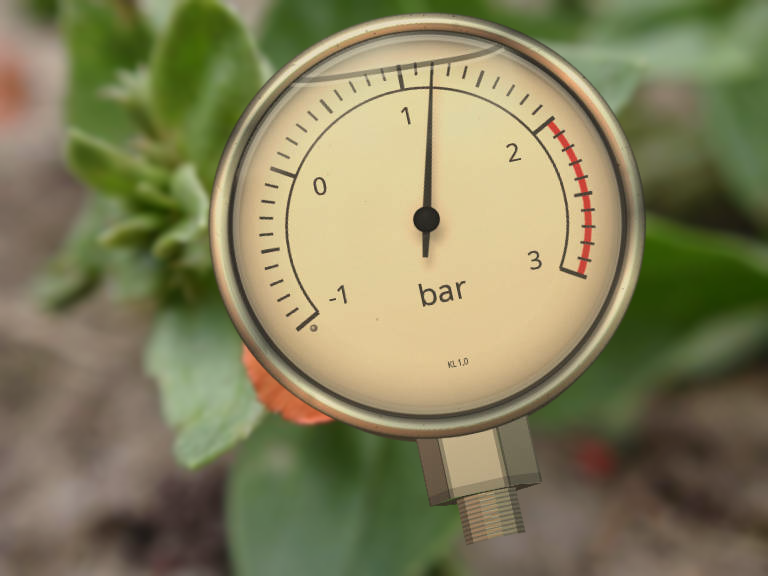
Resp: 1.2 bar
